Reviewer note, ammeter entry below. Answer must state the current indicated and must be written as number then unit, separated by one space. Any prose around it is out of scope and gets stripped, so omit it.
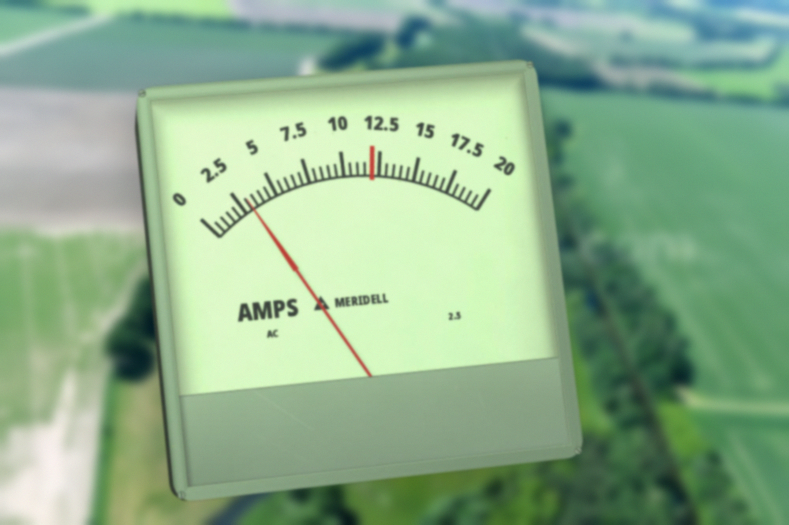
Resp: 3 A
